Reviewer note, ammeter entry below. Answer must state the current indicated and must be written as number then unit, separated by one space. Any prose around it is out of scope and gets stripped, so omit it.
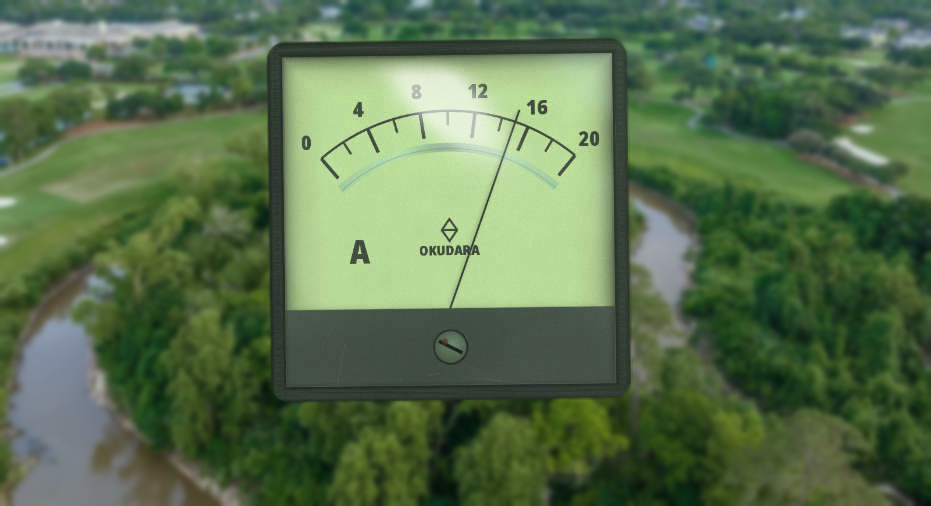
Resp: 15 A
